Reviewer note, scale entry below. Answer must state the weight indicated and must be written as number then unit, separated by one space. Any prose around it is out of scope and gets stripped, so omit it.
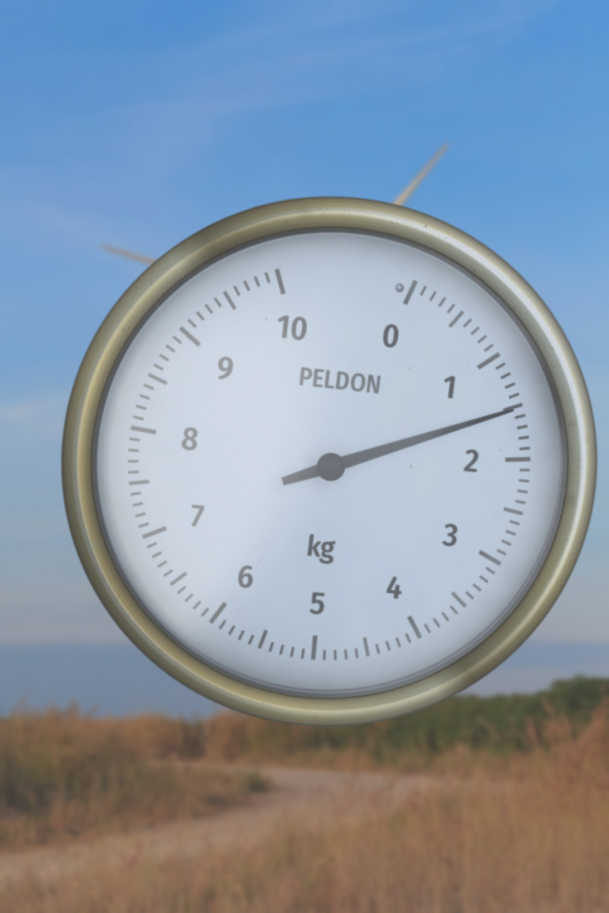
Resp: 1.5 kg
